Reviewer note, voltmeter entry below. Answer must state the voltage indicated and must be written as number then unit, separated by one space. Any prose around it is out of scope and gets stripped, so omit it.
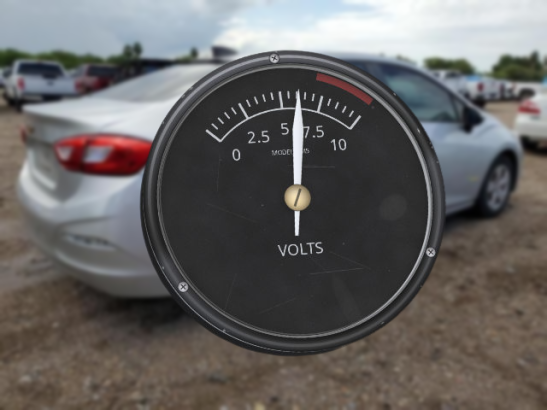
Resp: 6 V
